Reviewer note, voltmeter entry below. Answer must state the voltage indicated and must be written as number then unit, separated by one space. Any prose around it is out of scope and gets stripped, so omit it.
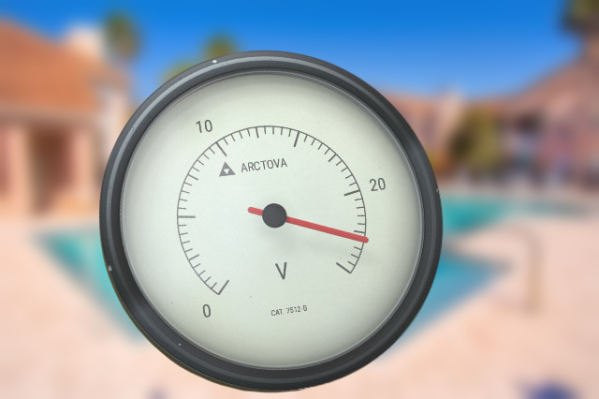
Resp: 23 V
